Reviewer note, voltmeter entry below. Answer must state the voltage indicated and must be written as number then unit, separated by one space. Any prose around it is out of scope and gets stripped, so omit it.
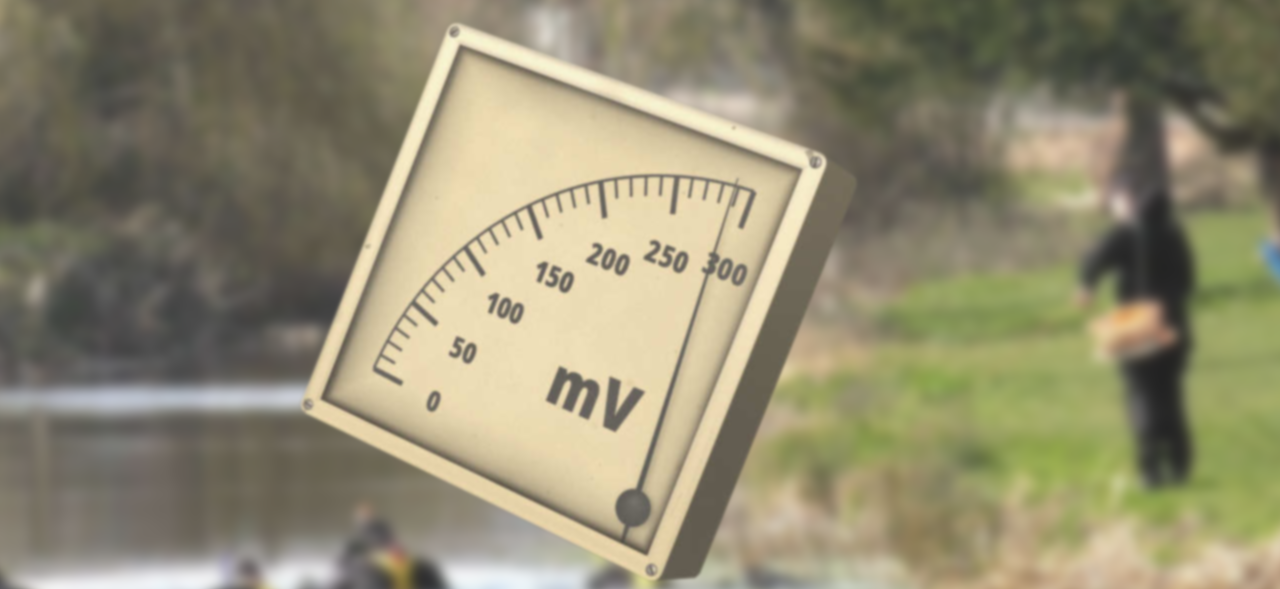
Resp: 290 mV
